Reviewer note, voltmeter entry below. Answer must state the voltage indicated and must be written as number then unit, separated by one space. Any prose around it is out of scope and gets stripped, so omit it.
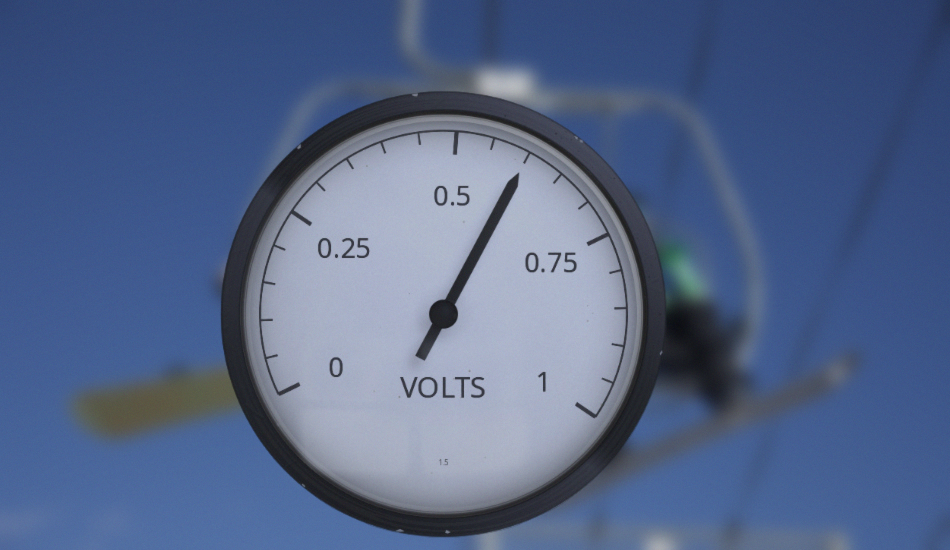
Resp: 0.6 V
